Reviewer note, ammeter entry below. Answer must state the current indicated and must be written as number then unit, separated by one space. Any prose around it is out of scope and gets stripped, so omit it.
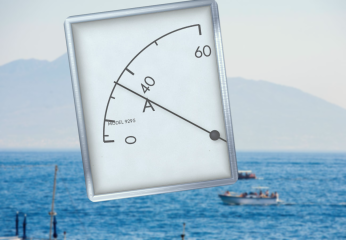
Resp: 35 A
